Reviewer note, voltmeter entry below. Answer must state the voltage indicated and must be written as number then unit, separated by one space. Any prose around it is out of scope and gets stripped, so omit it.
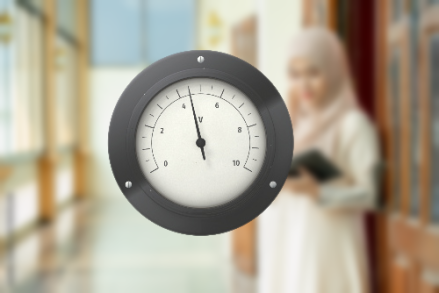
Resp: 4.5 V
